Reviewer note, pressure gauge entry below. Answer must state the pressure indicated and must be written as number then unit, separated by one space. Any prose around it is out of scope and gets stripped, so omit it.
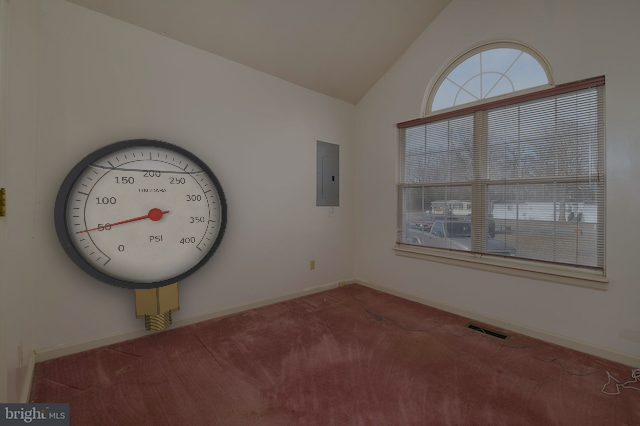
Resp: 50 psi
